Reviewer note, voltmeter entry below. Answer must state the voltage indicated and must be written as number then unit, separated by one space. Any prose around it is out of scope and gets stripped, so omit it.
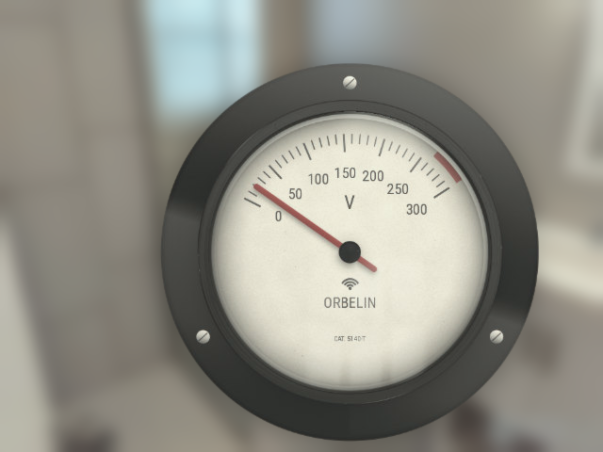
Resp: 20 V
